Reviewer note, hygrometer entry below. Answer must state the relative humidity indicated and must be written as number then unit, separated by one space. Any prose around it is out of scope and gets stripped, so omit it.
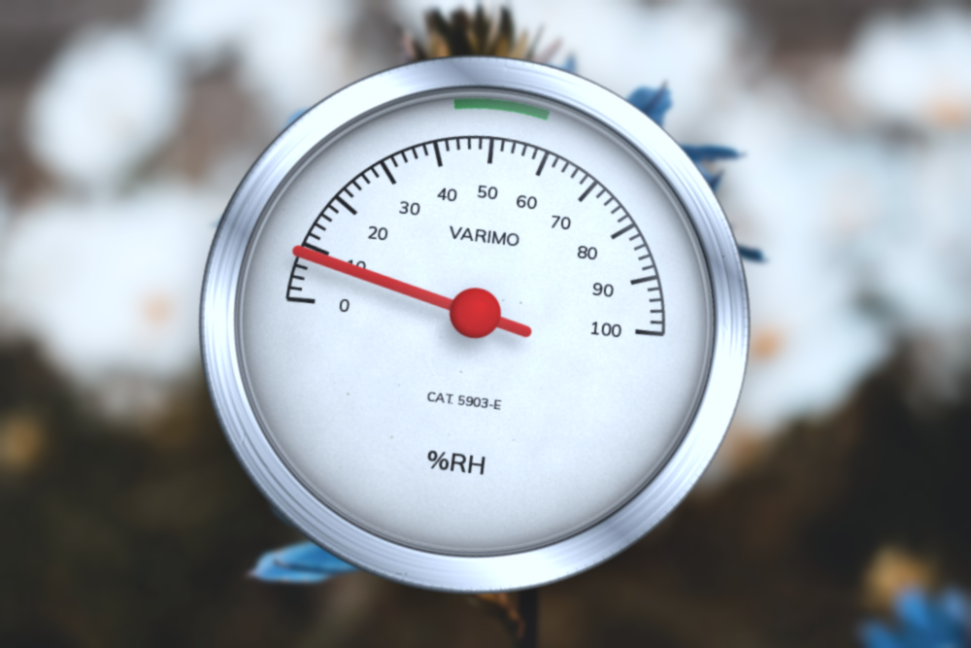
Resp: 8 %
